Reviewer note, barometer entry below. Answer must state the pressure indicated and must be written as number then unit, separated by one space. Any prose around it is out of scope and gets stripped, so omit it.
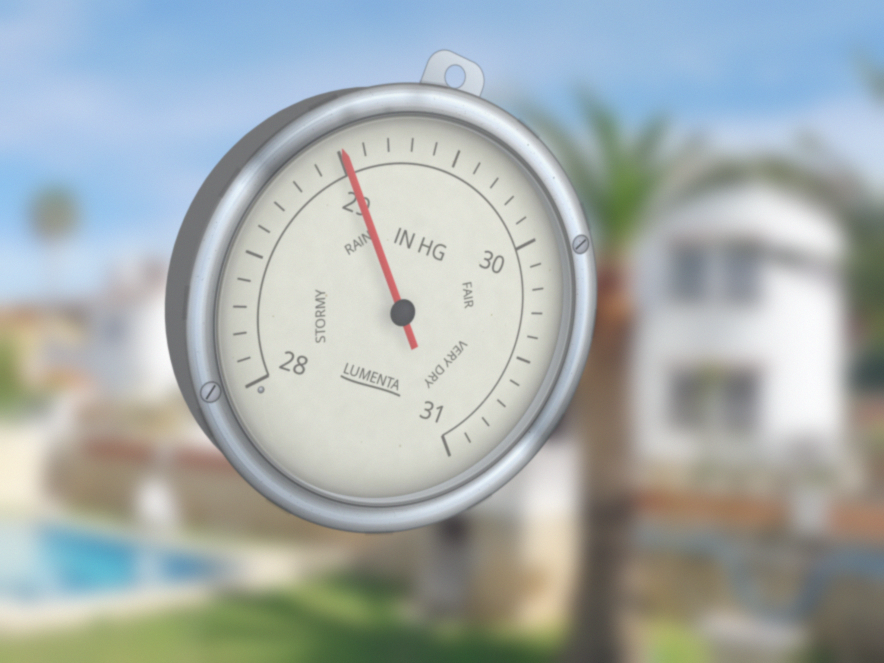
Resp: 29 inHg
